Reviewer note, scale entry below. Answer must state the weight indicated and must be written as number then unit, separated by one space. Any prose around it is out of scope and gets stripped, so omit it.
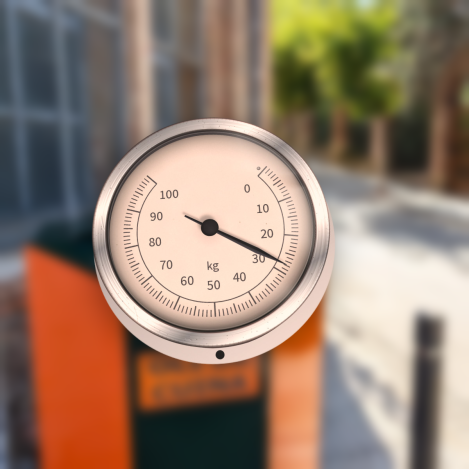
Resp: 28 kg
